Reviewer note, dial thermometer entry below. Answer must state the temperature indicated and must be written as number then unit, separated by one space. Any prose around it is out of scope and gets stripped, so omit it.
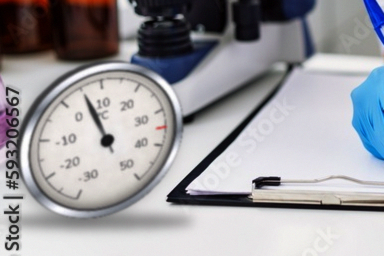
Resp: 5 °C
